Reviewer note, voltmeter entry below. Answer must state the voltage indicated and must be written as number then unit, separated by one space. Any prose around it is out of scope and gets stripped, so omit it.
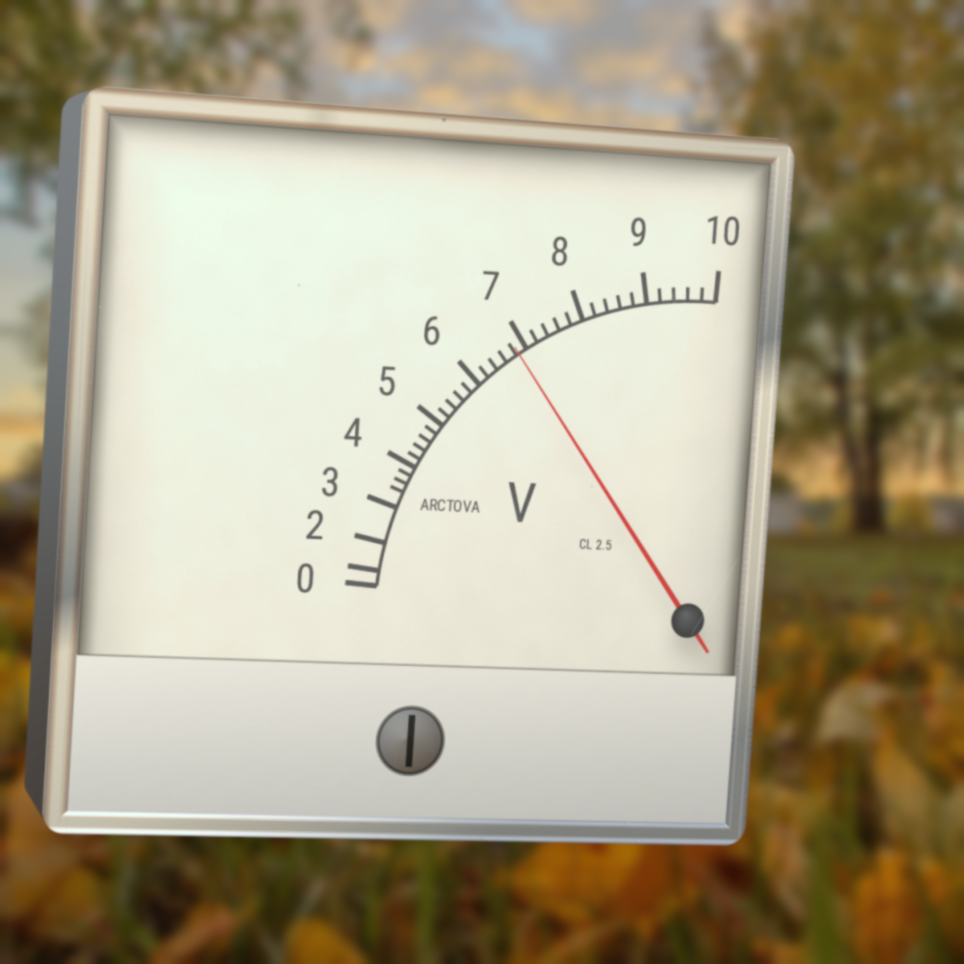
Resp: 6.8 V
